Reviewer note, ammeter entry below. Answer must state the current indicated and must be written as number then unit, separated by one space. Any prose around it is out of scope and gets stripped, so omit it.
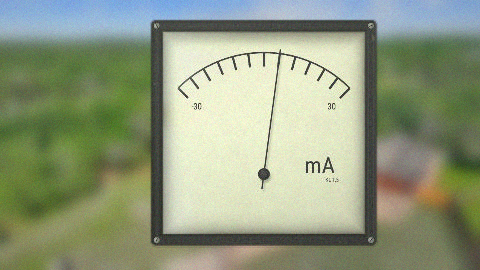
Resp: 5 mA
